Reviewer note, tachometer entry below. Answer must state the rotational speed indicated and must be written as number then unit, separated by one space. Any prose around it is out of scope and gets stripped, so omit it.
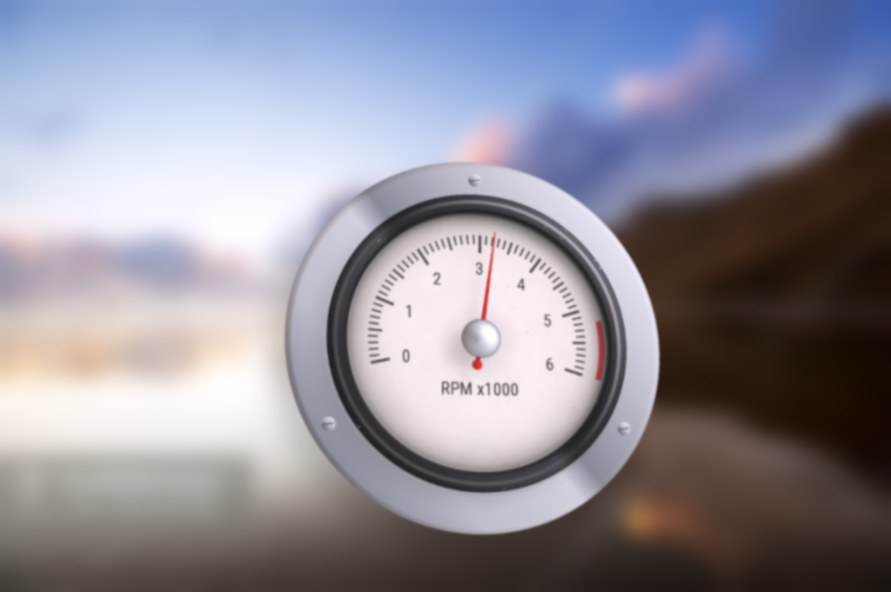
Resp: 3200 rpm
